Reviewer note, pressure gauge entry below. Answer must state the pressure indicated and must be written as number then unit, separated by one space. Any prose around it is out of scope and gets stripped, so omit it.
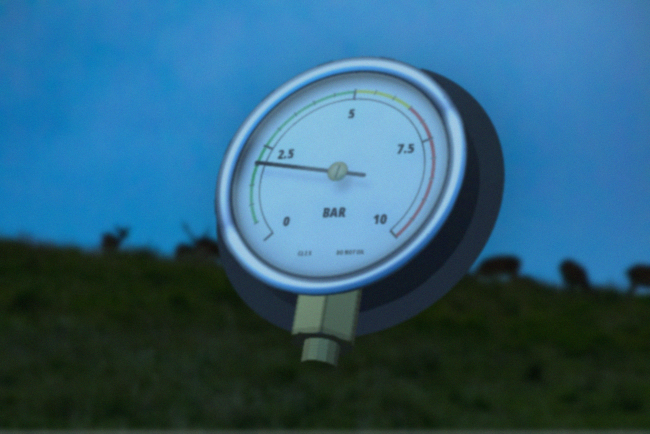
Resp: 2 bar
